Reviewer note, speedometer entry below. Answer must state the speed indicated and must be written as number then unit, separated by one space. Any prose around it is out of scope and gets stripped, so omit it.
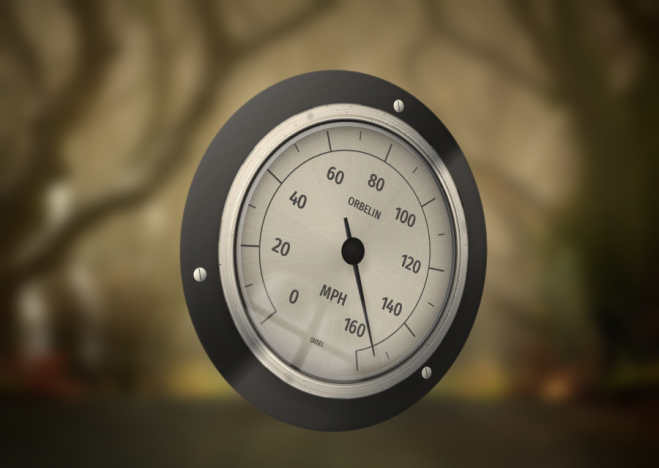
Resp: 155 mph
